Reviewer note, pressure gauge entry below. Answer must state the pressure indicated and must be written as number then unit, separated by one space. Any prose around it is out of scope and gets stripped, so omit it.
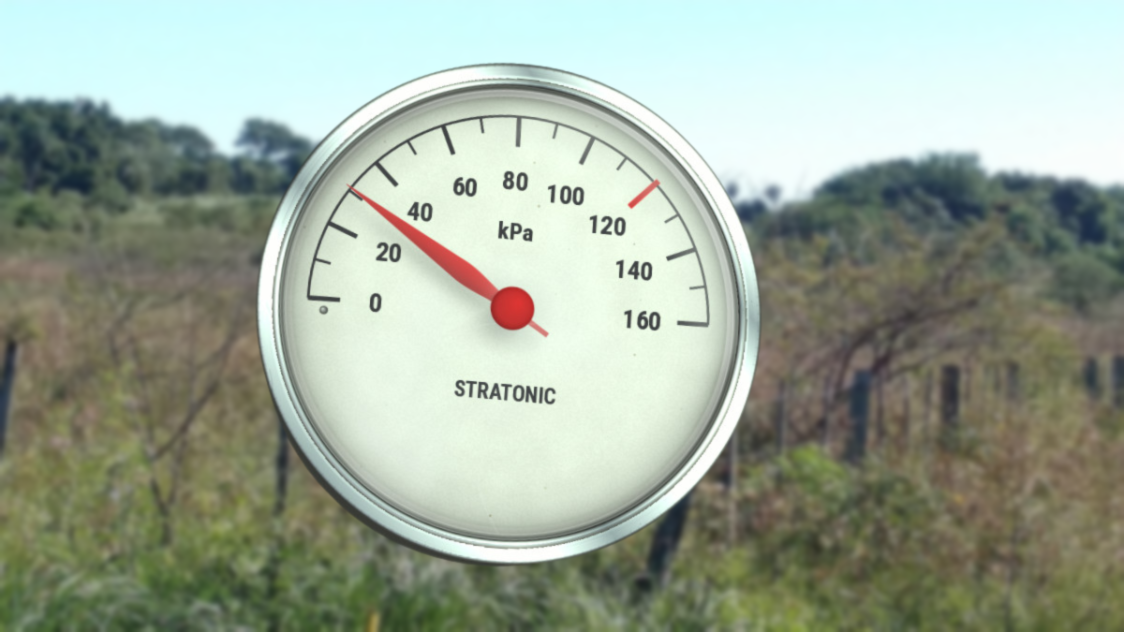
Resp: 30 kPa
